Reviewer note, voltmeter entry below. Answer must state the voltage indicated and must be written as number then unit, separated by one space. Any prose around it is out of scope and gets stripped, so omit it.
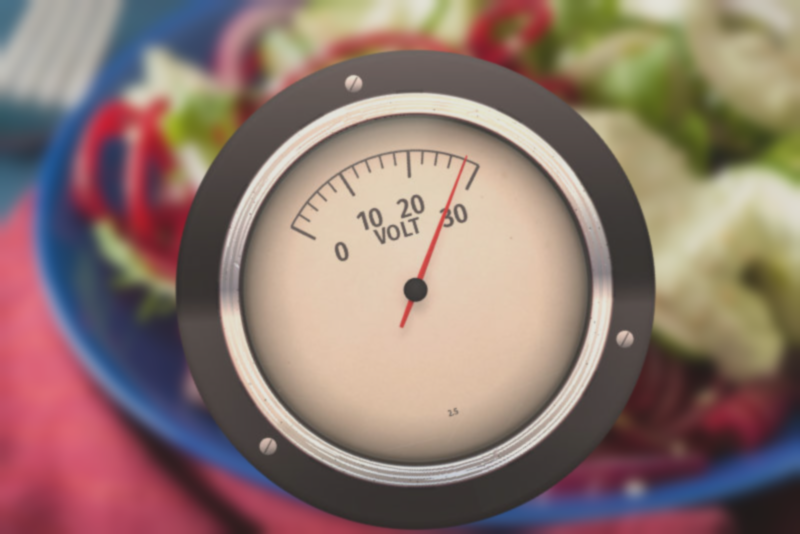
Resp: 28 V
